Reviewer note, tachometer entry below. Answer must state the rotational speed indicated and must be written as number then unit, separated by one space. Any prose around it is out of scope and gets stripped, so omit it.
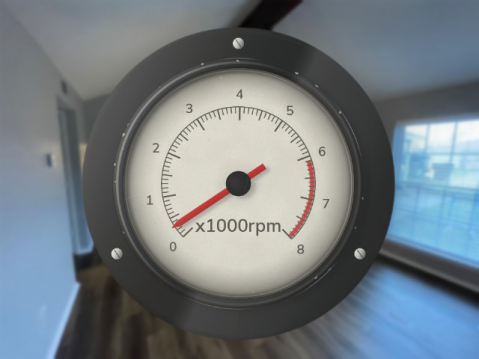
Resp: 300 rpm
